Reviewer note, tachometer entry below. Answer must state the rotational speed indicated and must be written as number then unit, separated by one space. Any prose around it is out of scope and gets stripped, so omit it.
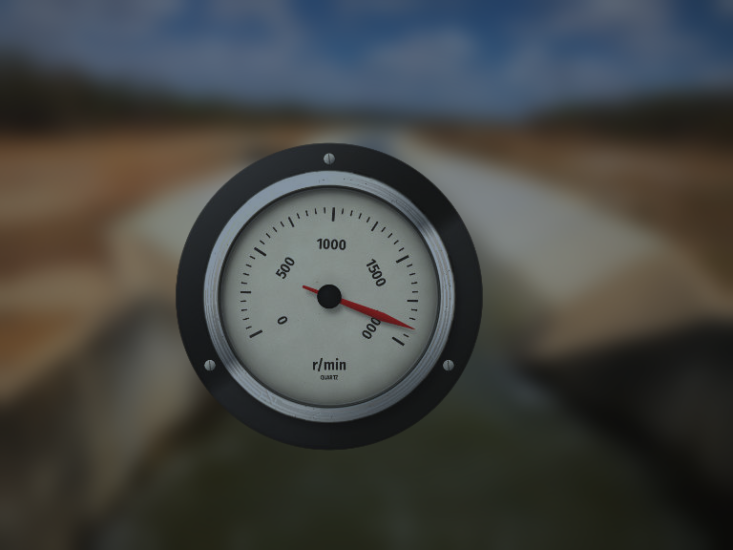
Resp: 1900 rpm
